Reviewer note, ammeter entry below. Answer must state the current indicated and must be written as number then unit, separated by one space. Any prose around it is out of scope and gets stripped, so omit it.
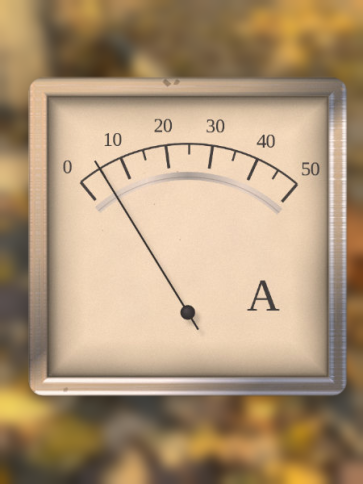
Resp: 5 A
